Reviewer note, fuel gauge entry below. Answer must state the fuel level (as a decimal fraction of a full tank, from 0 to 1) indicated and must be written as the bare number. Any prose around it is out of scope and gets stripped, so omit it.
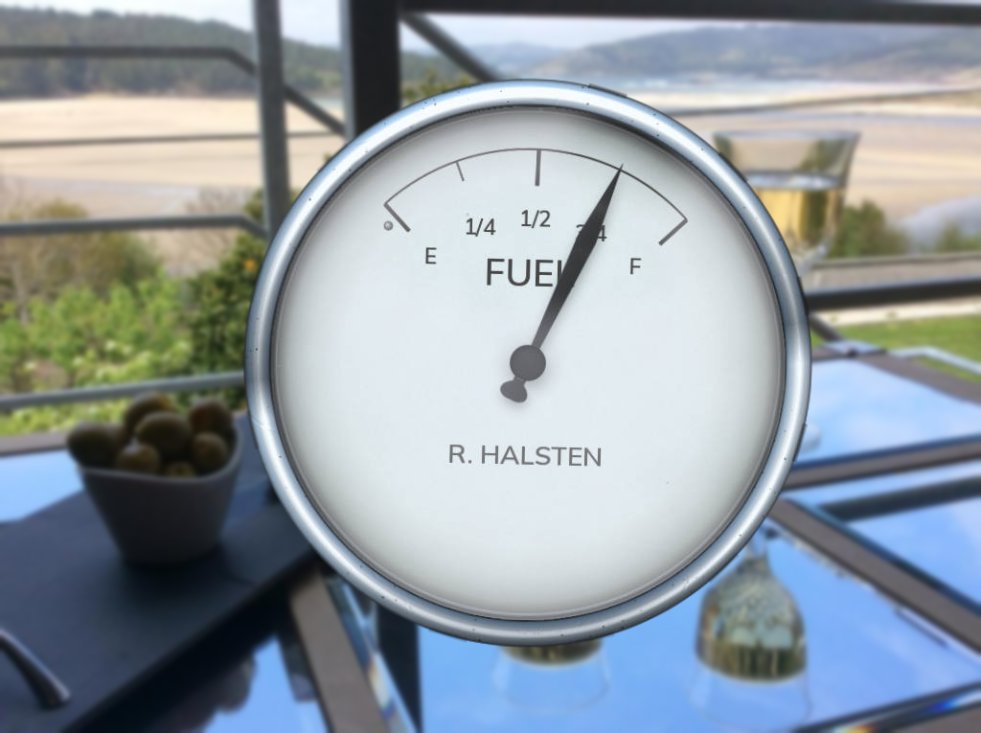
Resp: 0.75
